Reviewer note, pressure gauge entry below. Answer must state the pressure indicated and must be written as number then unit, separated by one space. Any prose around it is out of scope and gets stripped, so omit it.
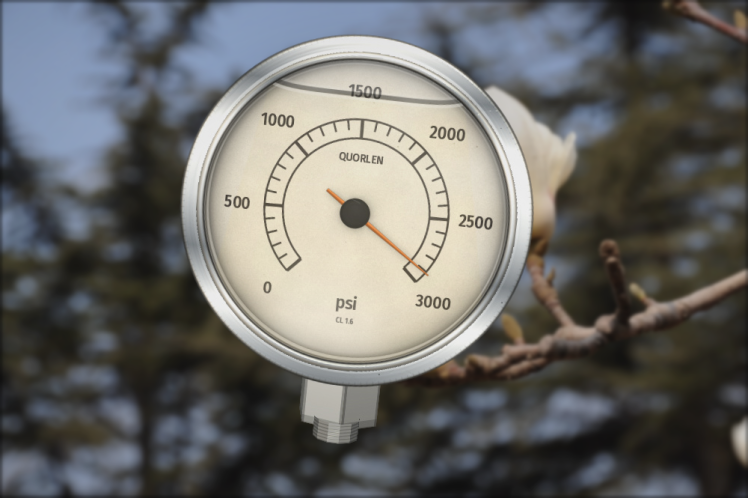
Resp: 2900 psi
